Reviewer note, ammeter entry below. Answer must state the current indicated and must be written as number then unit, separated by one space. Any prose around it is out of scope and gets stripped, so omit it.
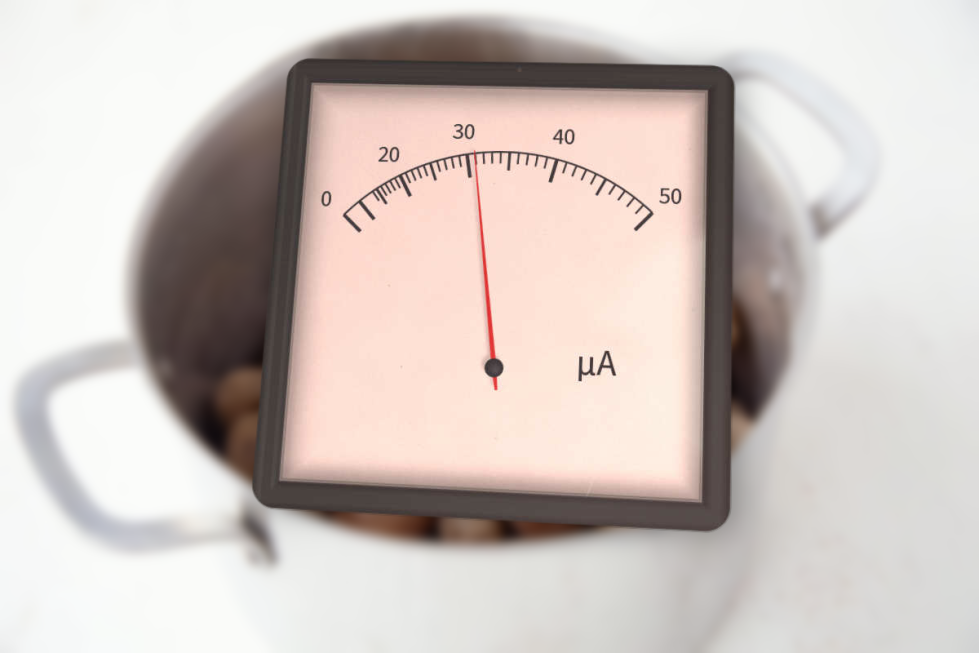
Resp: 31 µA
